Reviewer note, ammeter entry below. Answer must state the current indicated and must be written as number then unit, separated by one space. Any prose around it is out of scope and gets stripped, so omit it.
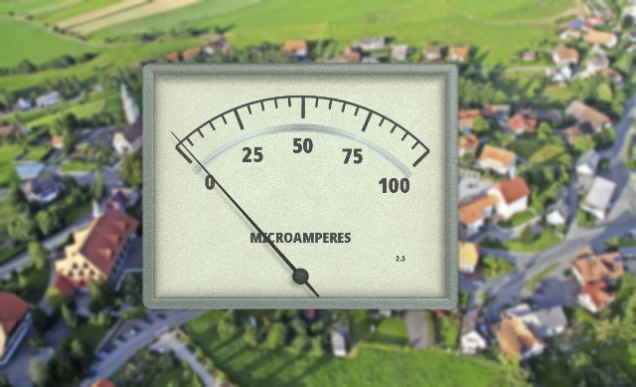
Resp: 2.5 µA
